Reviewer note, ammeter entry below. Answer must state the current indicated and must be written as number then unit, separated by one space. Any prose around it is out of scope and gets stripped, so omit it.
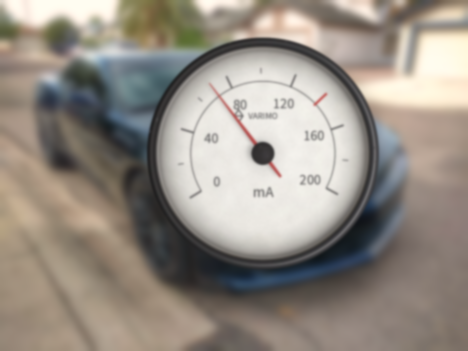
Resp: 70 mA
